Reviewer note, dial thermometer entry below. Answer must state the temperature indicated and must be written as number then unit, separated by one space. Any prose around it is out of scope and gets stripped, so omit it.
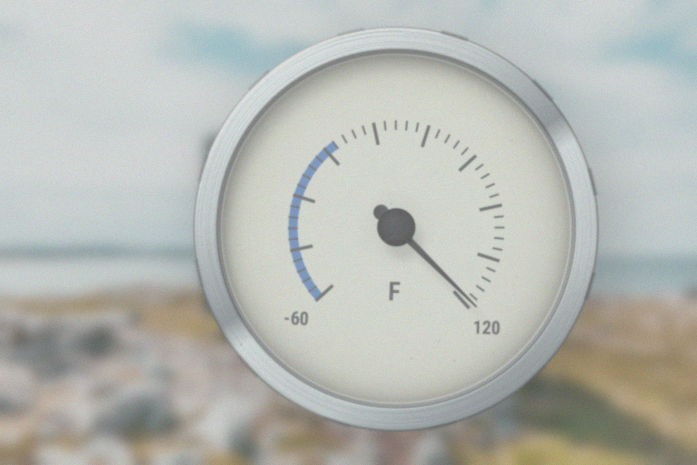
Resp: 118 °F
